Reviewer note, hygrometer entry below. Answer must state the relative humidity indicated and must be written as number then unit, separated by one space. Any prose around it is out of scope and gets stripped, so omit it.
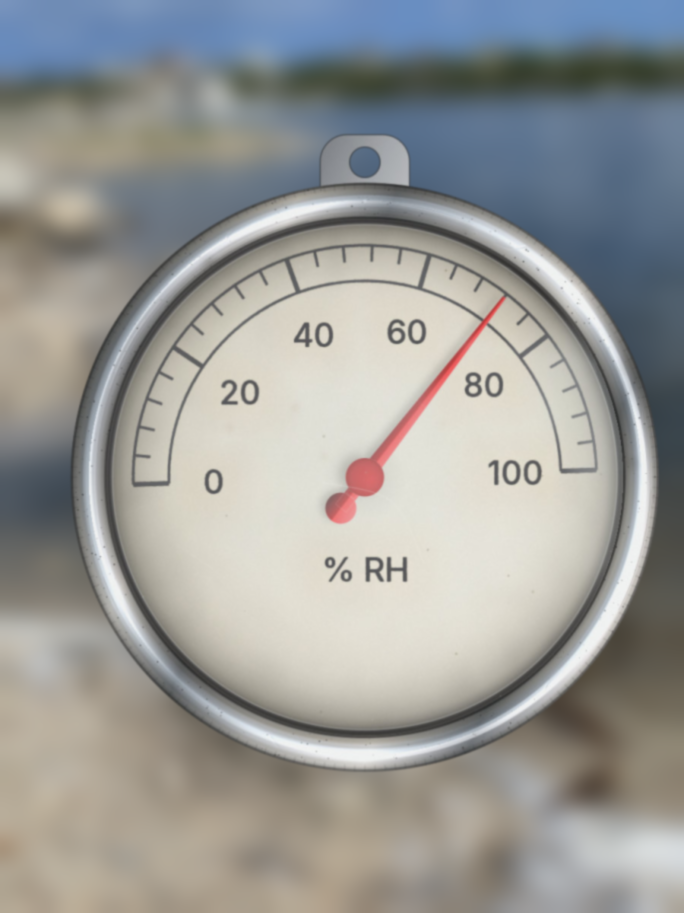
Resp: 72 %
